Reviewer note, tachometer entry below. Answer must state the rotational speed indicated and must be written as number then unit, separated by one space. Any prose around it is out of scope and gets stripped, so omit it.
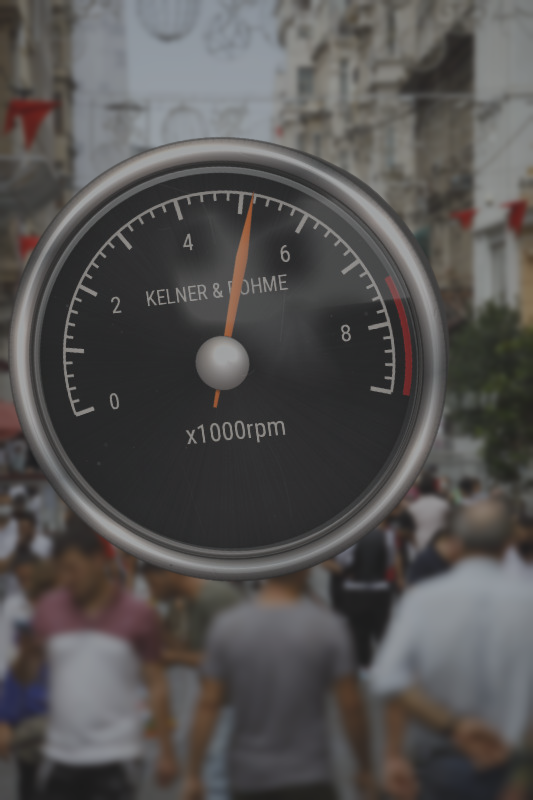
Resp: 5200 rpm
